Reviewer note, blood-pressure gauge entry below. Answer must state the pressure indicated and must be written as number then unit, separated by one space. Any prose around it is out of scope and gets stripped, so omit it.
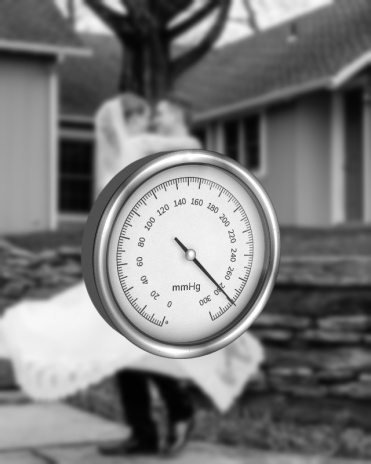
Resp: 280 mmHg
